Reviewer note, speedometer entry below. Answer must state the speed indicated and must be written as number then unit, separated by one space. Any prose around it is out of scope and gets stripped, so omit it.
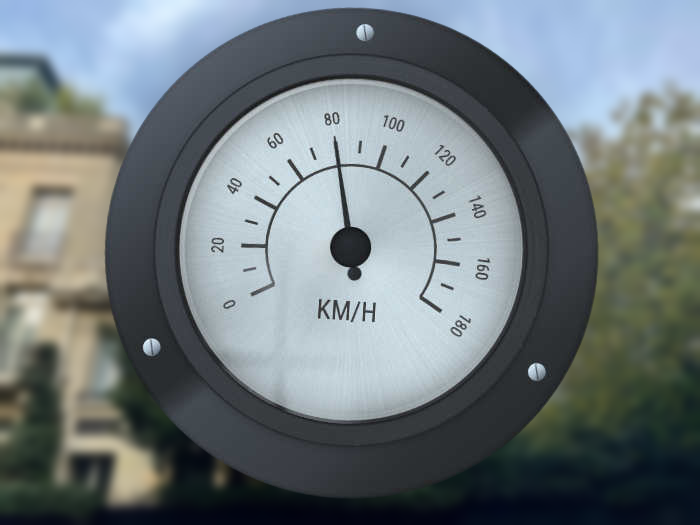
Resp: 80 km/h
